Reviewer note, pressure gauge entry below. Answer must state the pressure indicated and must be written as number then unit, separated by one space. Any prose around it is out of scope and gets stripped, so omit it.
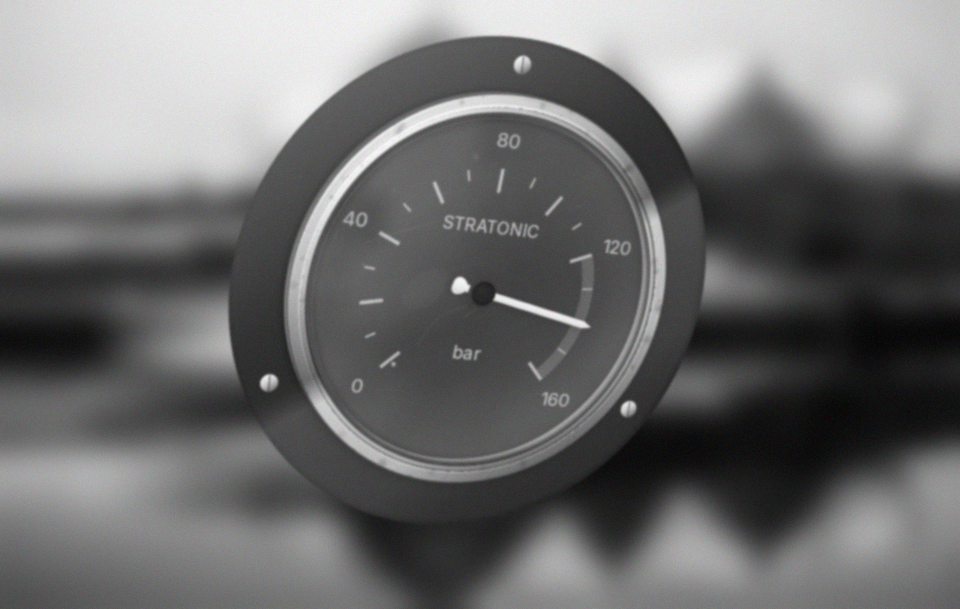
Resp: 140 bar
